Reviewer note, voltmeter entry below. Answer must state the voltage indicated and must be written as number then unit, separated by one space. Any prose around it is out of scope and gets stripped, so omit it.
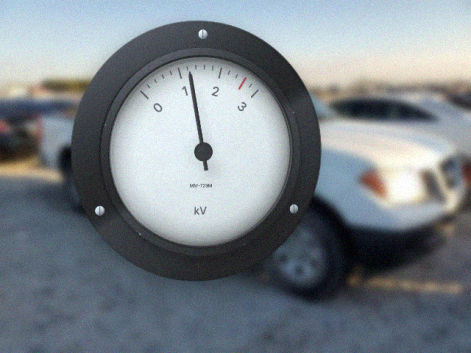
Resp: 1.2 kV
